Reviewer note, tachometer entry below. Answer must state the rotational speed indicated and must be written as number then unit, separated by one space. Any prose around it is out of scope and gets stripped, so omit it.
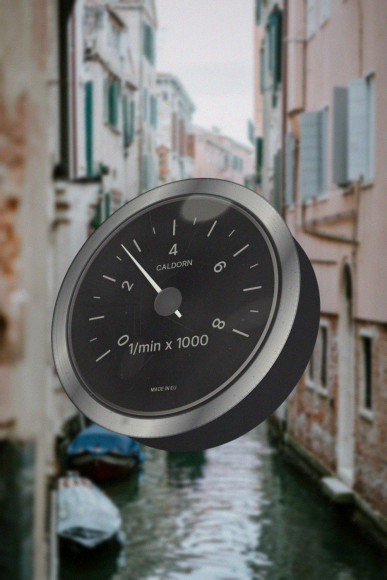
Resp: 2750 rpm
